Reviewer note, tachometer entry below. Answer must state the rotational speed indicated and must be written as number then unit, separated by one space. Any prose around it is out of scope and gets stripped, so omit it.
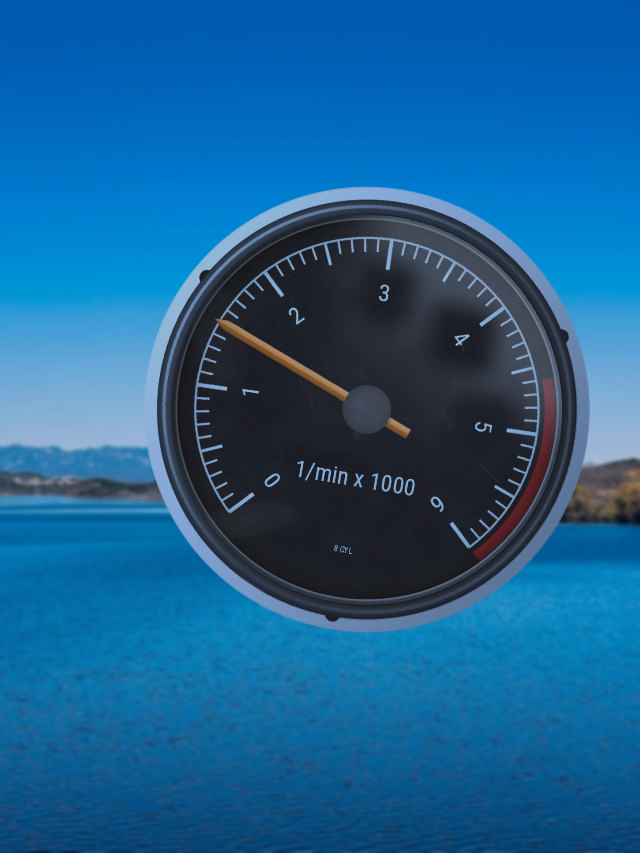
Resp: 1500 rpm
